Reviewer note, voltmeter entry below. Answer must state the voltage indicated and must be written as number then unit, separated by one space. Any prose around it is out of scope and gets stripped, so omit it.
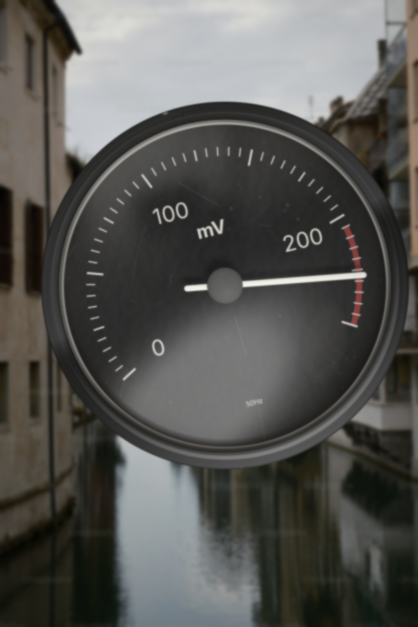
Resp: 227.5 mV
